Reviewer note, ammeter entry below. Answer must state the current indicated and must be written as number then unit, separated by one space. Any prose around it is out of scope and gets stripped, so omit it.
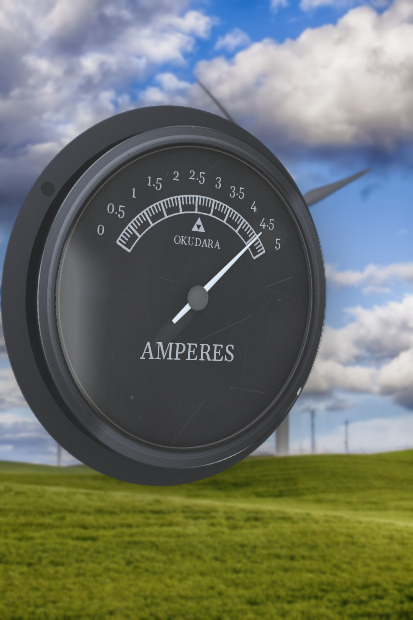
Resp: 4.5 A
